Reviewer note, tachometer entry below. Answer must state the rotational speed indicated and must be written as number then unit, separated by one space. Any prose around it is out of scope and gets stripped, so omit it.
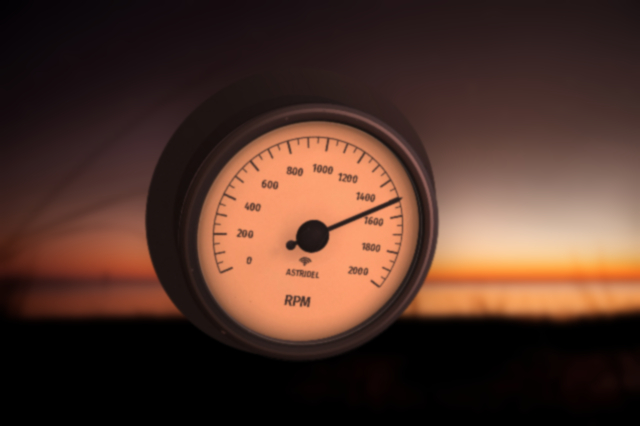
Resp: 1500 rpm
